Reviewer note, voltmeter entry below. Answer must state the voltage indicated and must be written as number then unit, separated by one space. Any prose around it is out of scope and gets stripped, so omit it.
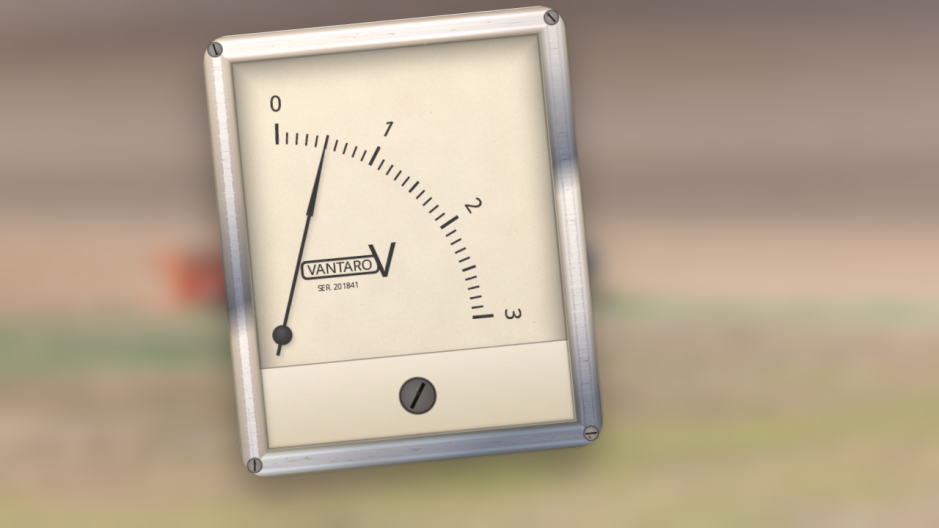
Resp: 0.5 V
